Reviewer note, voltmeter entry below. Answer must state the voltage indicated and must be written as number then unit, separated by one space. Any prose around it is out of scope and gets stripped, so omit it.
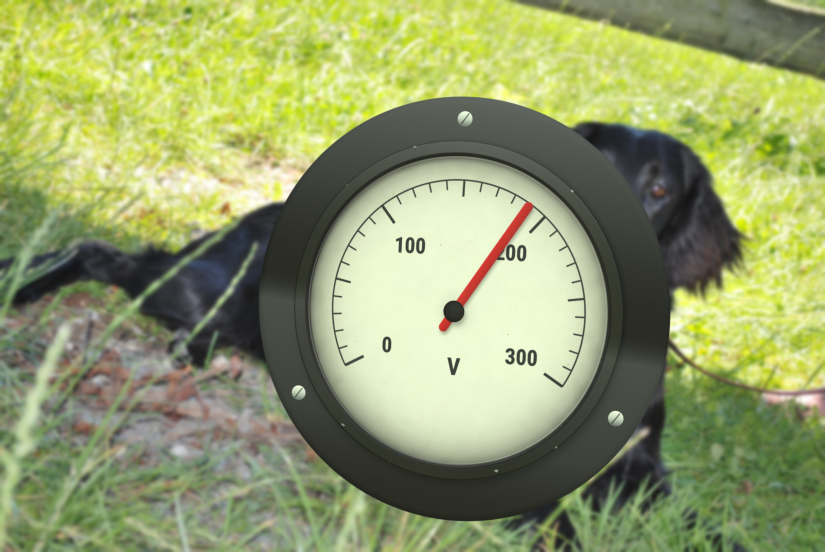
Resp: 190 V
